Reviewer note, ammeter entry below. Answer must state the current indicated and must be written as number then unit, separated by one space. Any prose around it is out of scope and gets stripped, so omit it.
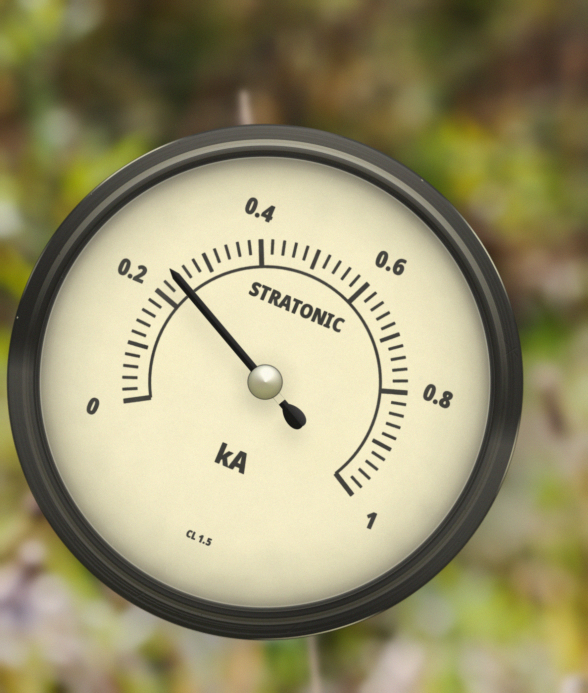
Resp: 0.24 kA
